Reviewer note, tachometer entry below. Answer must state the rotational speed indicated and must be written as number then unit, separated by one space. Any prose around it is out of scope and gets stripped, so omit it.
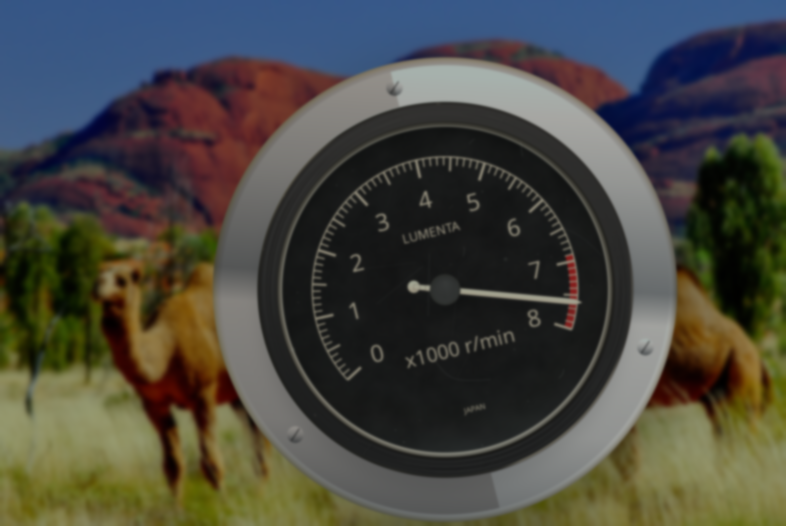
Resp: 7600 rpm
